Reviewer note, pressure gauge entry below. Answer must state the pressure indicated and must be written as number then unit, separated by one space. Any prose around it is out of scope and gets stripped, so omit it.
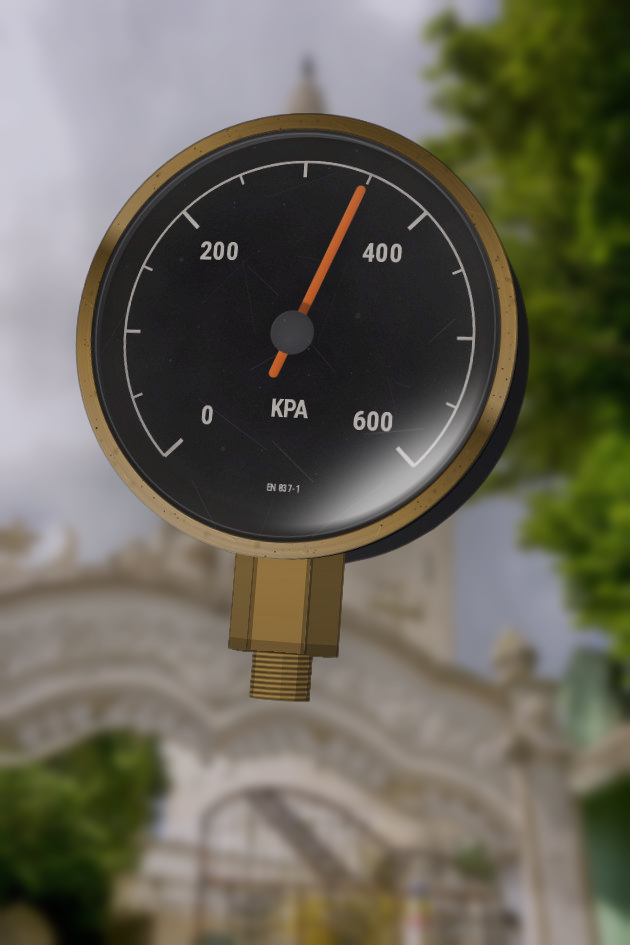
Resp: 350 kPa
